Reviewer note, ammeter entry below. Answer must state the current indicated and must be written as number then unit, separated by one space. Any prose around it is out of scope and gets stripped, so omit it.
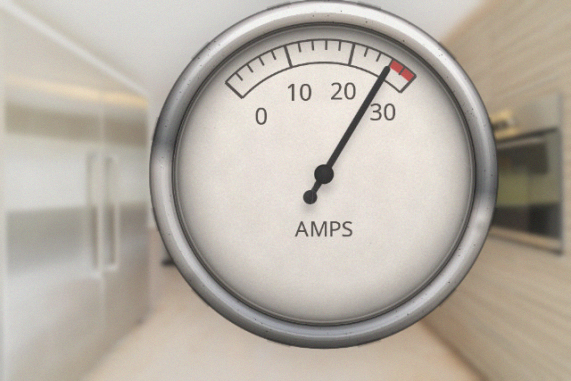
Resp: 26 A
